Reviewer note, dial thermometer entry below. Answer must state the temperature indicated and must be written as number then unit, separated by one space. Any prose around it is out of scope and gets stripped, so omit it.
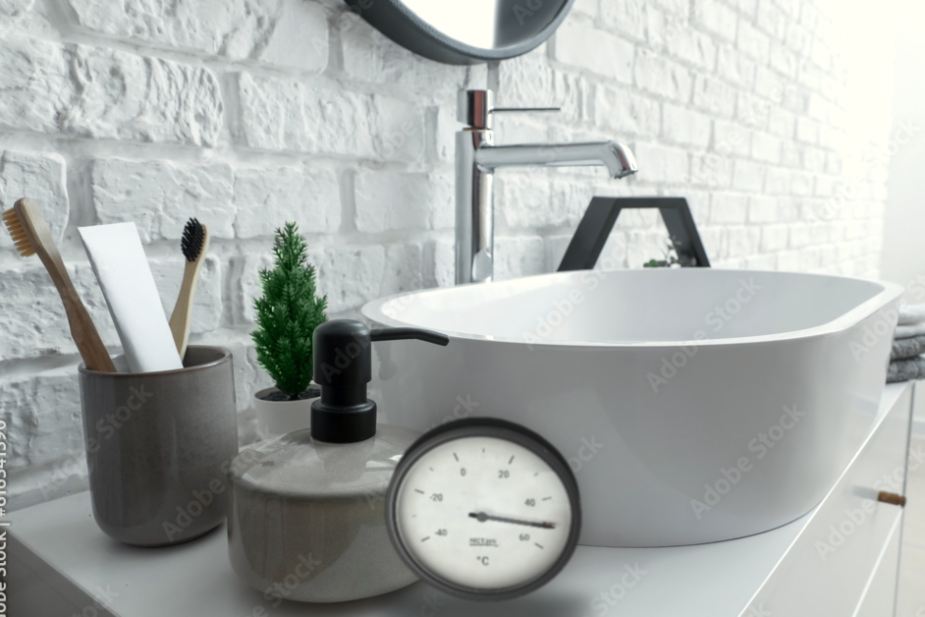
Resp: 50 °C
